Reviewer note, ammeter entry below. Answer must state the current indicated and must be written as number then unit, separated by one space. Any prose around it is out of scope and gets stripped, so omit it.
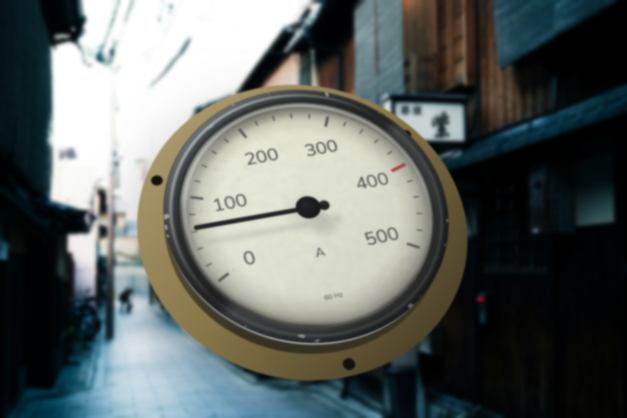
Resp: 60 A
